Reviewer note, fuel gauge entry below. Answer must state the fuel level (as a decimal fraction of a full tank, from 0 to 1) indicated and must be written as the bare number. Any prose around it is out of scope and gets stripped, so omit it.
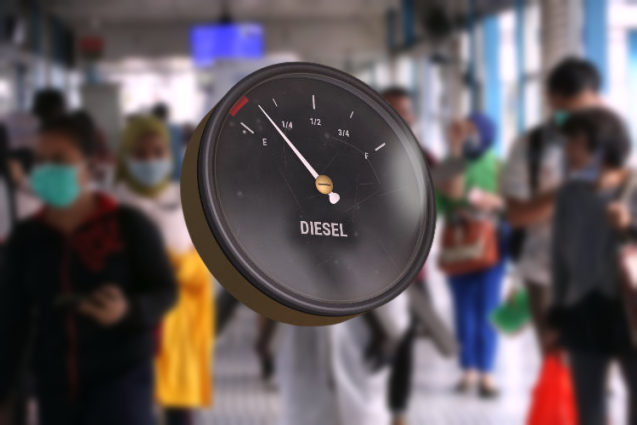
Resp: 0.125
